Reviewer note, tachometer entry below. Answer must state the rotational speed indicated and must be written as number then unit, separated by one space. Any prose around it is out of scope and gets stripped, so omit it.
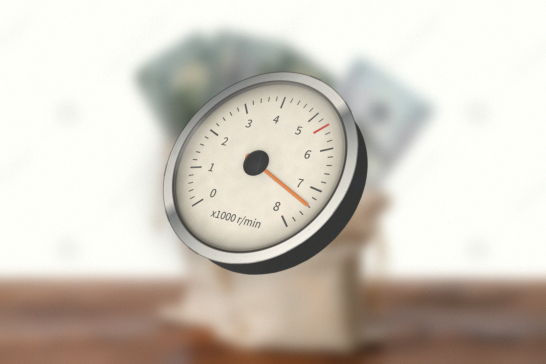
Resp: 7400 rpm
